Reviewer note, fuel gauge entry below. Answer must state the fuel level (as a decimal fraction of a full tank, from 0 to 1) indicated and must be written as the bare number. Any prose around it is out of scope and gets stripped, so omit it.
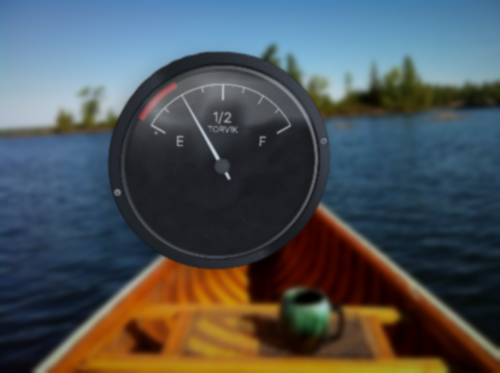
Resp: 0.25
